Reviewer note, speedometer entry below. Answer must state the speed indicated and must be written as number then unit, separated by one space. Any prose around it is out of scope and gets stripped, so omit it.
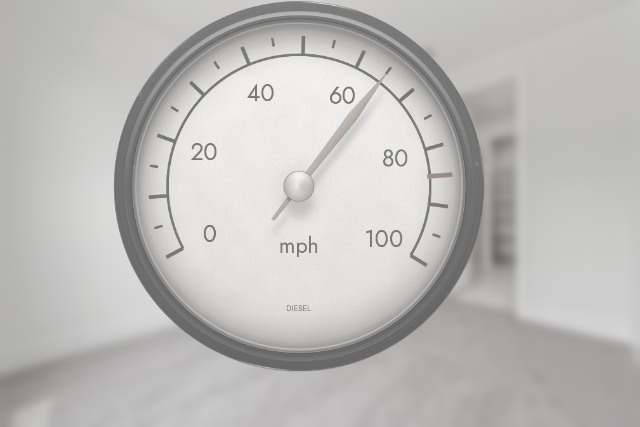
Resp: 65 mph
